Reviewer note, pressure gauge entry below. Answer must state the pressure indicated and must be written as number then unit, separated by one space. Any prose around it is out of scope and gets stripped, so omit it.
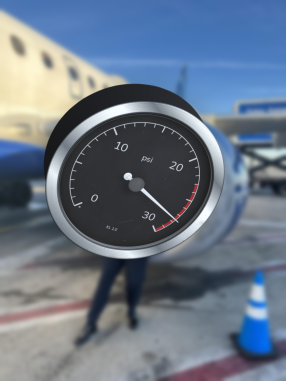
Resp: 27.5 psi
